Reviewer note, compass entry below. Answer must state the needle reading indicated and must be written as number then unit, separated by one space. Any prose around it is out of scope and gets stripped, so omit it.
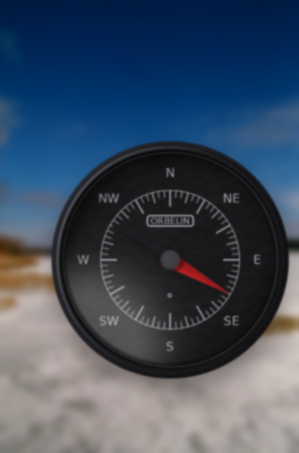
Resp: 120 °
